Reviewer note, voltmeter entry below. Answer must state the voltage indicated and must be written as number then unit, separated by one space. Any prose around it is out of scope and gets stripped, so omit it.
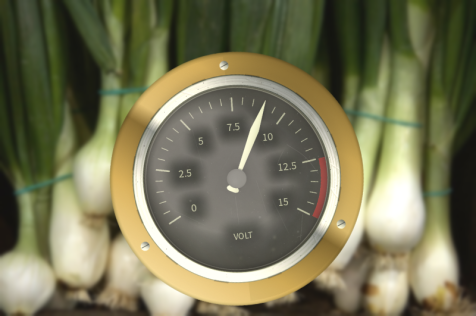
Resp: 9 V
